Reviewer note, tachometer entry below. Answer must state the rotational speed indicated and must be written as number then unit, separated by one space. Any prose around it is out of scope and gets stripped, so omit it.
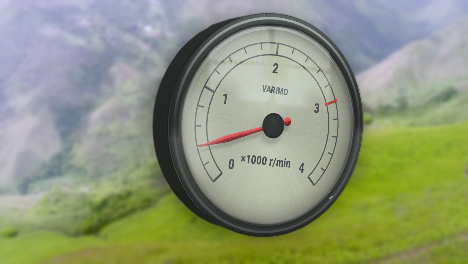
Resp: 400 rpm
